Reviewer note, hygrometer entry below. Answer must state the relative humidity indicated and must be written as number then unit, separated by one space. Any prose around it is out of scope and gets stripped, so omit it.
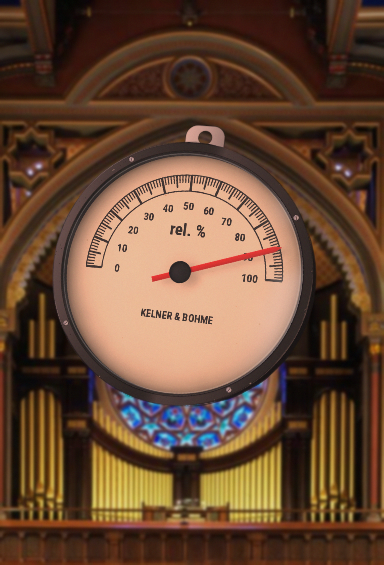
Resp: 90 %
